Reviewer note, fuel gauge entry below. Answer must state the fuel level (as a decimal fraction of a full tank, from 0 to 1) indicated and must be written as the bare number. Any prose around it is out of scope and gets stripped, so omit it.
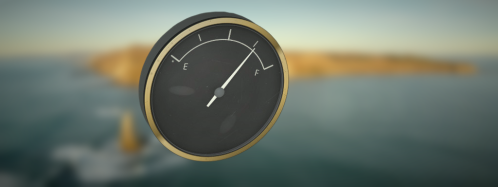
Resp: 0.75
